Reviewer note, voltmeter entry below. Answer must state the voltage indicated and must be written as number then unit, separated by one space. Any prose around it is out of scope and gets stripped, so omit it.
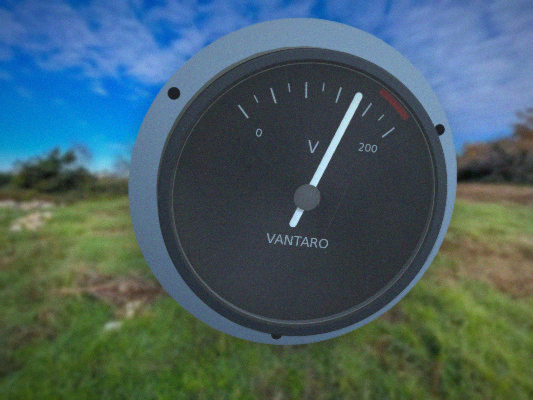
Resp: 140 V
